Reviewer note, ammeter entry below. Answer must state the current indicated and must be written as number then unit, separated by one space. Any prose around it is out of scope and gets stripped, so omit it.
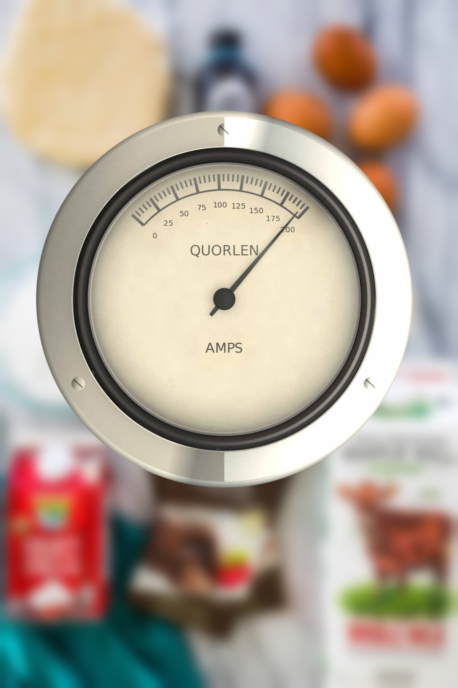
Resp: 195 A
